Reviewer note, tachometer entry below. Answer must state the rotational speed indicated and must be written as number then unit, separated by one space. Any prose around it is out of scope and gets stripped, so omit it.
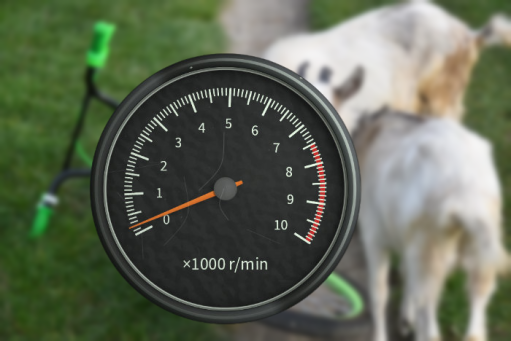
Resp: 200 rpm
